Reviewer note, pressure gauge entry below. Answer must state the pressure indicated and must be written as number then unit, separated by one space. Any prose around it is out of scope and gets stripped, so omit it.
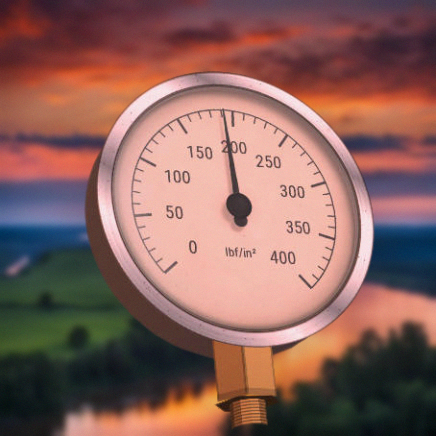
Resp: 190 psi
